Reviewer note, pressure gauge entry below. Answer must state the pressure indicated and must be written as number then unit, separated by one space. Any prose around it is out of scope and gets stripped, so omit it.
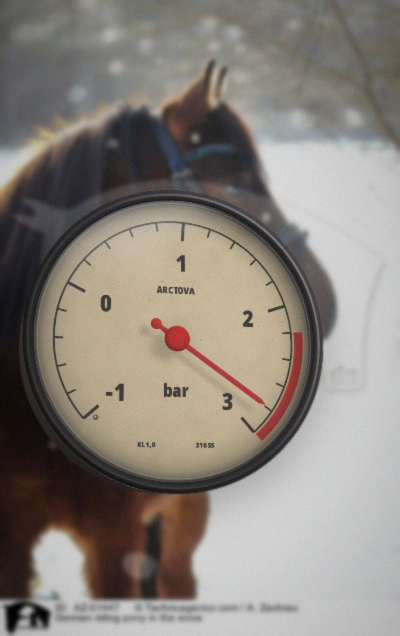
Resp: 2.8 bar
